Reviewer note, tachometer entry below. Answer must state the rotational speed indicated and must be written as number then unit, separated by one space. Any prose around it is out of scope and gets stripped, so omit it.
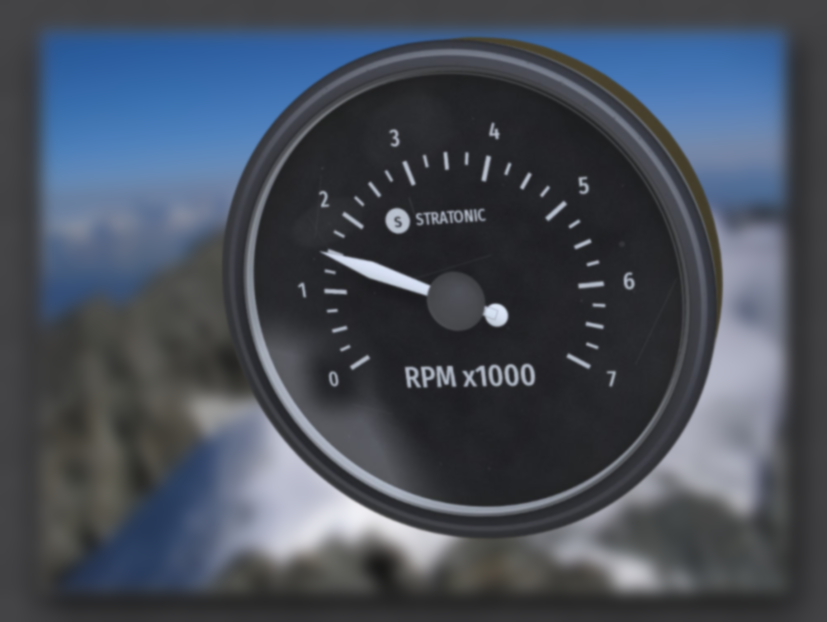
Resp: 1500 rpm
